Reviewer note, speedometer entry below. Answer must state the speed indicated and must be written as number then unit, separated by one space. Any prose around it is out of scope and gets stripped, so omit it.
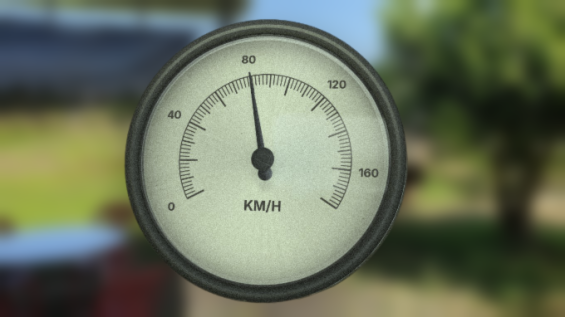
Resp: 80 km/h
